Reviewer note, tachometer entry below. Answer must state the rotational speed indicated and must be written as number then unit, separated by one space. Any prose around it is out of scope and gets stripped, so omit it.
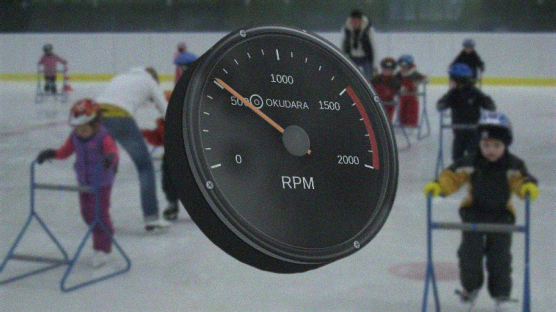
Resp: 500 rpm
